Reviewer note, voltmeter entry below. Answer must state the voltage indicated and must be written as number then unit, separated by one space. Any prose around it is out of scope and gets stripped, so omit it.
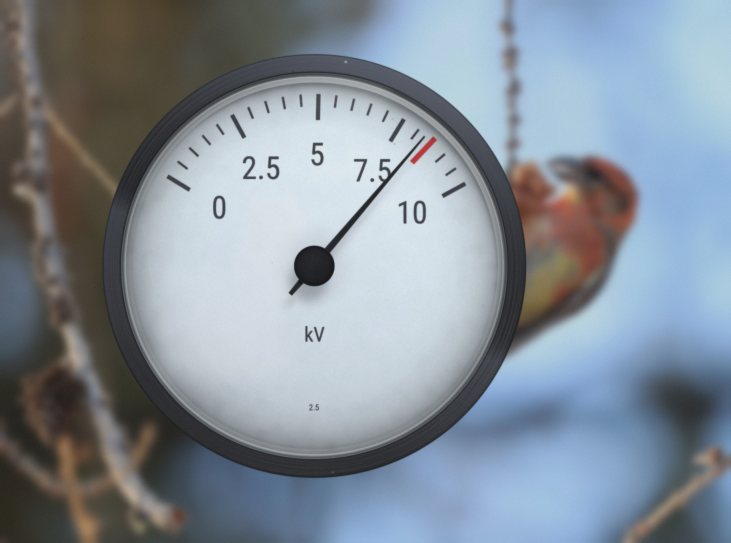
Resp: 8.25 kV
